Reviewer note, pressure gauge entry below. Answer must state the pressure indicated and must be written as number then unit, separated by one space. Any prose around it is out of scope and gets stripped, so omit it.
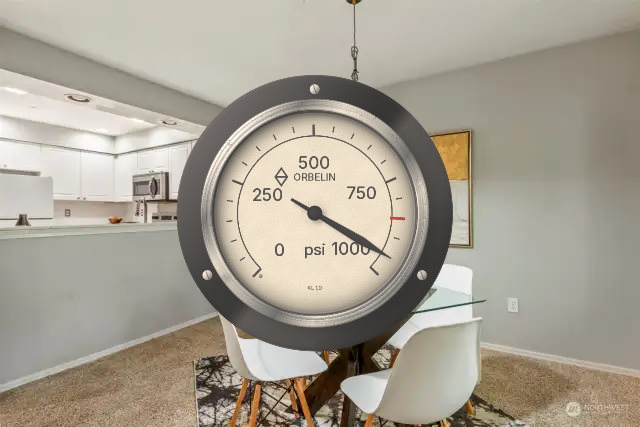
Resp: 950 psi
